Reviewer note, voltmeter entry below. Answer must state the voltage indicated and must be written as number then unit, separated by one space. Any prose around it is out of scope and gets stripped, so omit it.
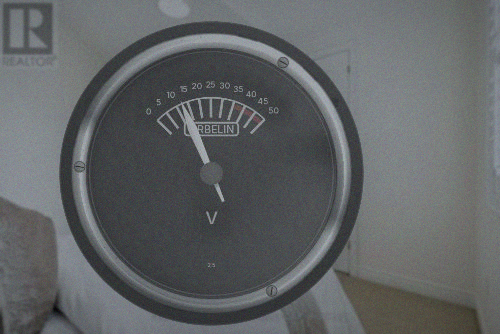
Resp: 12.5 V
